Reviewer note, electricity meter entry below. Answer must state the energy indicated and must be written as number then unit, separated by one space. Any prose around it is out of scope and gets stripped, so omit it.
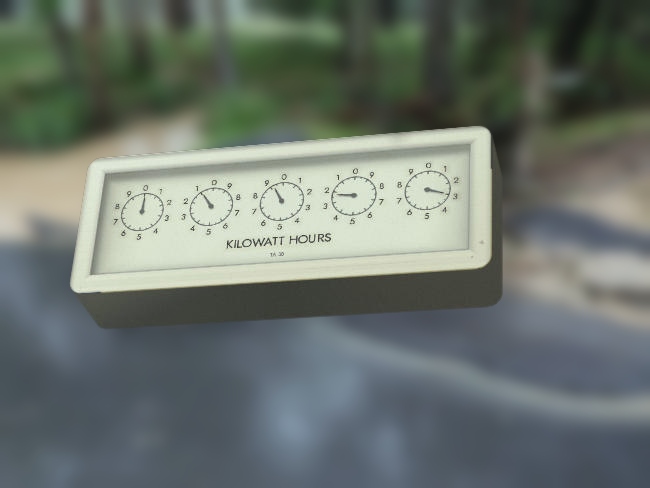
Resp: 923 kWh
